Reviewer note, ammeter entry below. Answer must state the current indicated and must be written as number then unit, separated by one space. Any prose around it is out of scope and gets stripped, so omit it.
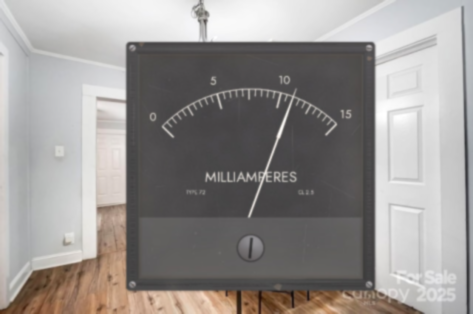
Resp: 11 mA
